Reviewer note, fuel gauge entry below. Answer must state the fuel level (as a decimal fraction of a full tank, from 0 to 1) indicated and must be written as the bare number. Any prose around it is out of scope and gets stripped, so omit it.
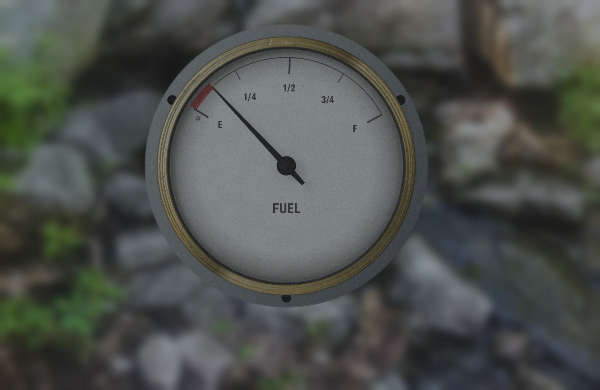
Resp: 0.125
